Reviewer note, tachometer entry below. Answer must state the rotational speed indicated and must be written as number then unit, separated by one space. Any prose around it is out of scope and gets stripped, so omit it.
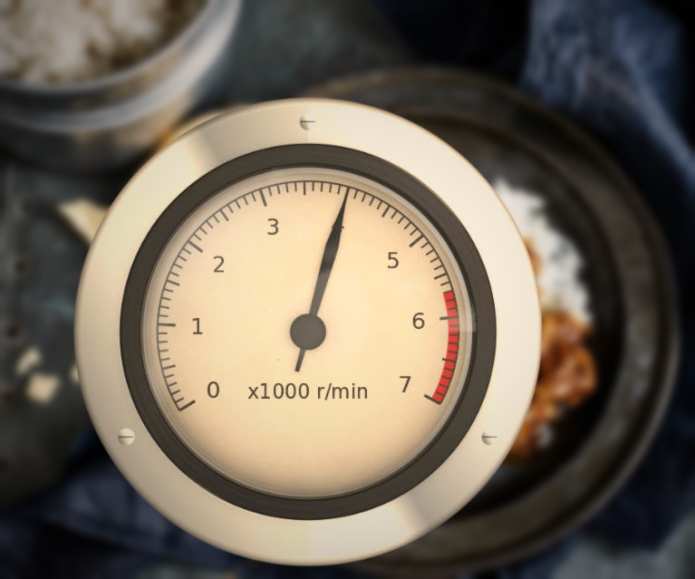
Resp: 4000 rpm
